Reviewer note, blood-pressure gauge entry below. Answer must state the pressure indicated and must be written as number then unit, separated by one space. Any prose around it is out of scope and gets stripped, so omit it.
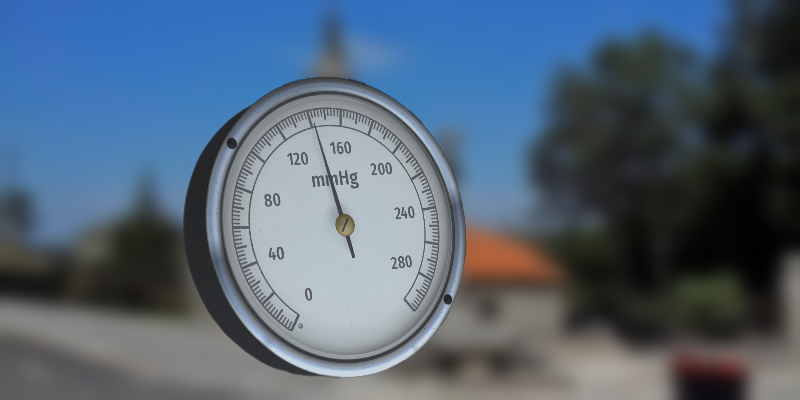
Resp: 140 mmHg
